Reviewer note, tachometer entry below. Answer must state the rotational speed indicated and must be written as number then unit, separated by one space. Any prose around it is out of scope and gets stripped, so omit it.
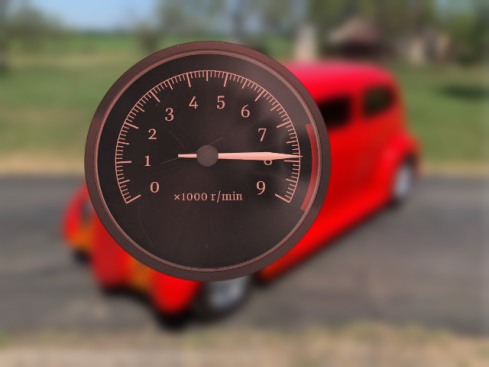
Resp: 7900 rpm
